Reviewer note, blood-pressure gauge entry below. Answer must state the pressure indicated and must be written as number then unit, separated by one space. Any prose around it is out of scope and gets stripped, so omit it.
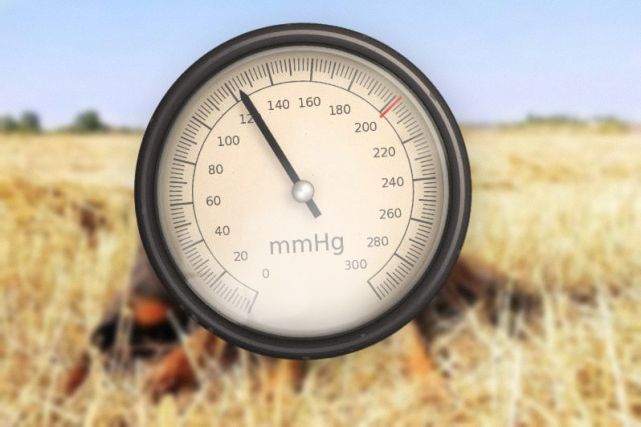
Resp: 124 mmHg
